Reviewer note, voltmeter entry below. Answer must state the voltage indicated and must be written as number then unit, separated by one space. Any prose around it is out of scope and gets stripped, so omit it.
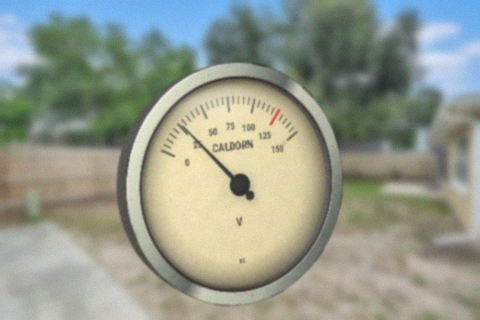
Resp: 25 V
